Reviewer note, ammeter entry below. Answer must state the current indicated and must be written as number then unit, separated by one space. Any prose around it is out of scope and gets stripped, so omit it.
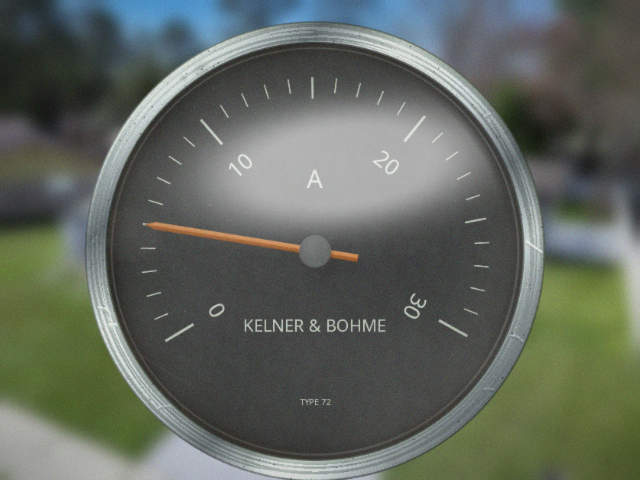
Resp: 5 A
